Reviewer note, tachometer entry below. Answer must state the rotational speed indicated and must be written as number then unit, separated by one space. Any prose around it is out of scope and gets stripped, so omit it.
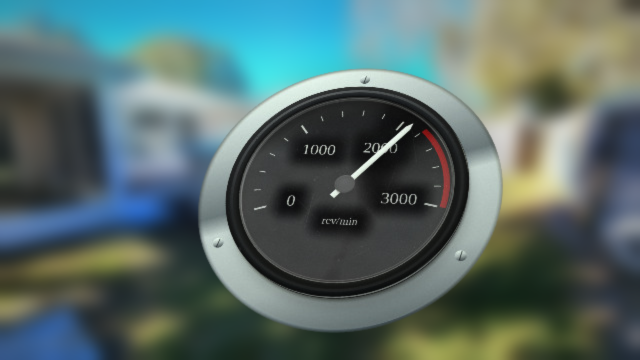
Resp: 2100 rpm
